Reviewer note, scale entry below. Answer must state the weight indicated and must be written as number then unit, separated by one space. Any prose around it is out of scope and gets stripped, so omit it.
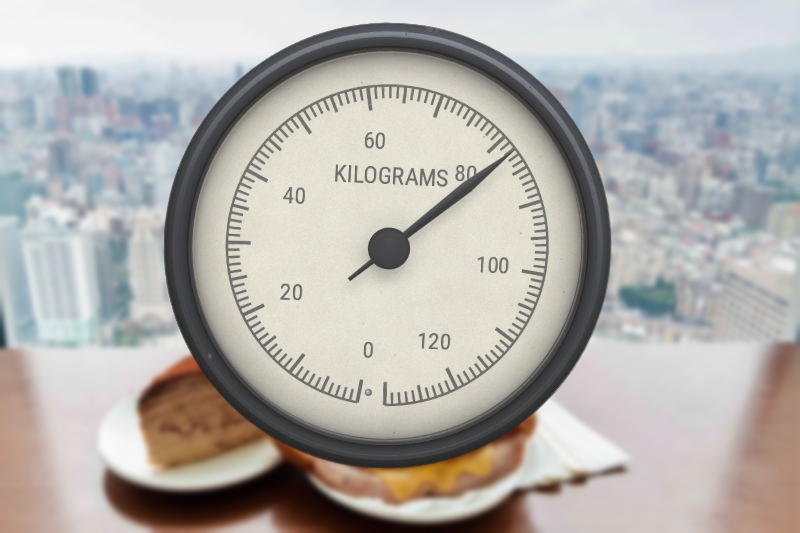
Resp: 82 kg
